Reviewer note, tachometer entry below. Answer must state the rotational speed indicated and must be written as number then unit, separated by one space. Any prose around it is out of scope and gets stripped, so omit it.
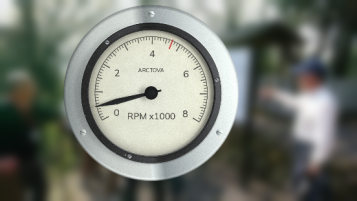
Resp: 500 rpm
